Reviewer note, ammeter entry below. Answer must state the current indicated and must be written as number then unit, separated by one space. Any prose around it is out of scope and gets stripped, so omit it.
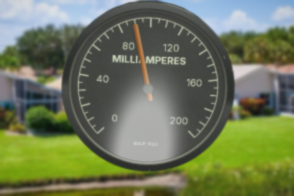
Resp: 90 mA
